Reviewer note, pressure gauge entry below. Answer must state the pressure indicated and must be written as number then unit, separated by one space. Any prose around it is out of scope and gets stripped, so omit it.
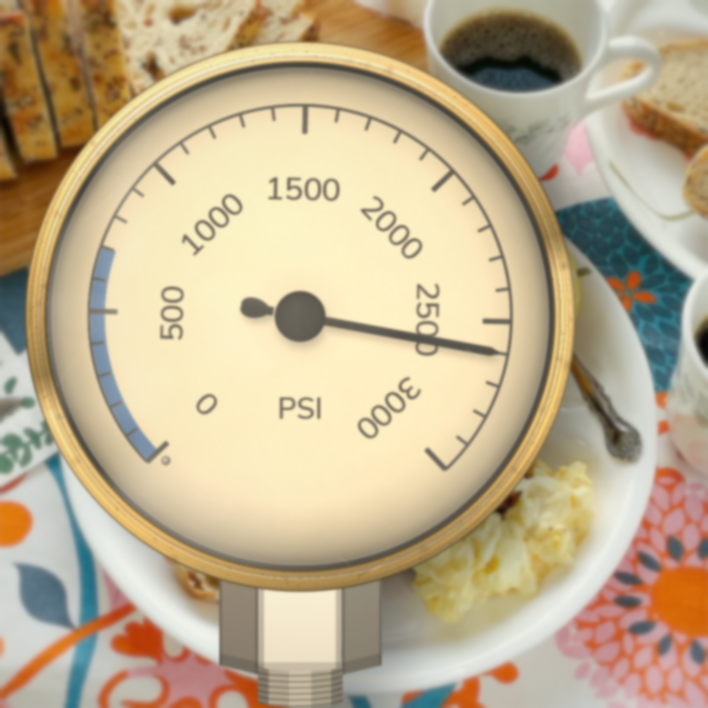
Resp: 2600 psi
